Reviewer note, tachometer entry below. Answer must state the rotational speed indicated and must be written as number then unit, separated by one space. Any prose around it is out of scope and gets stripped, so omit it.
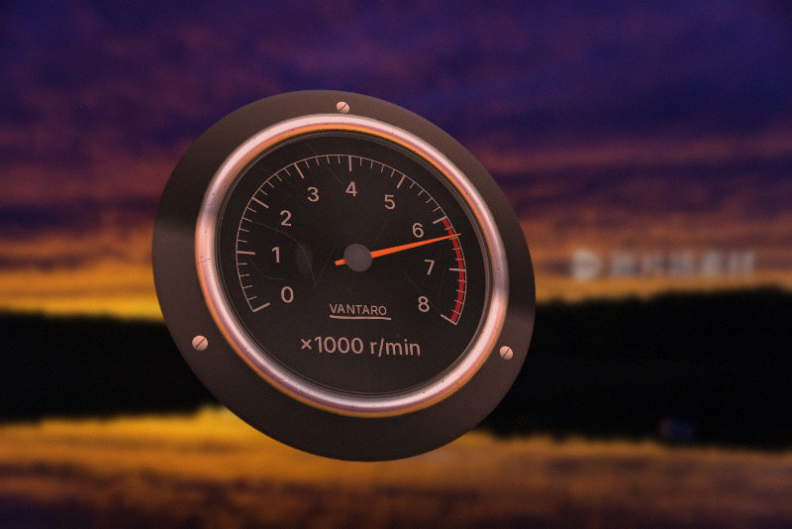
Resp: 6400 rpm
